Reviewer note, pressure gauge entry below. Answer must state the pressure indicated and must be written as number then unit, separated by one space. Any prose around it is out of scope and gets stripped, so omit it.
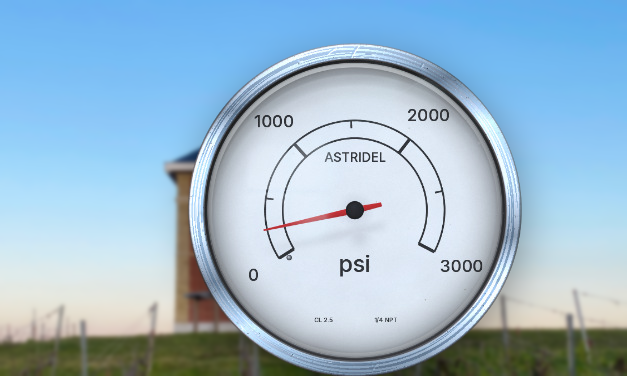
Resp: 250 psi
